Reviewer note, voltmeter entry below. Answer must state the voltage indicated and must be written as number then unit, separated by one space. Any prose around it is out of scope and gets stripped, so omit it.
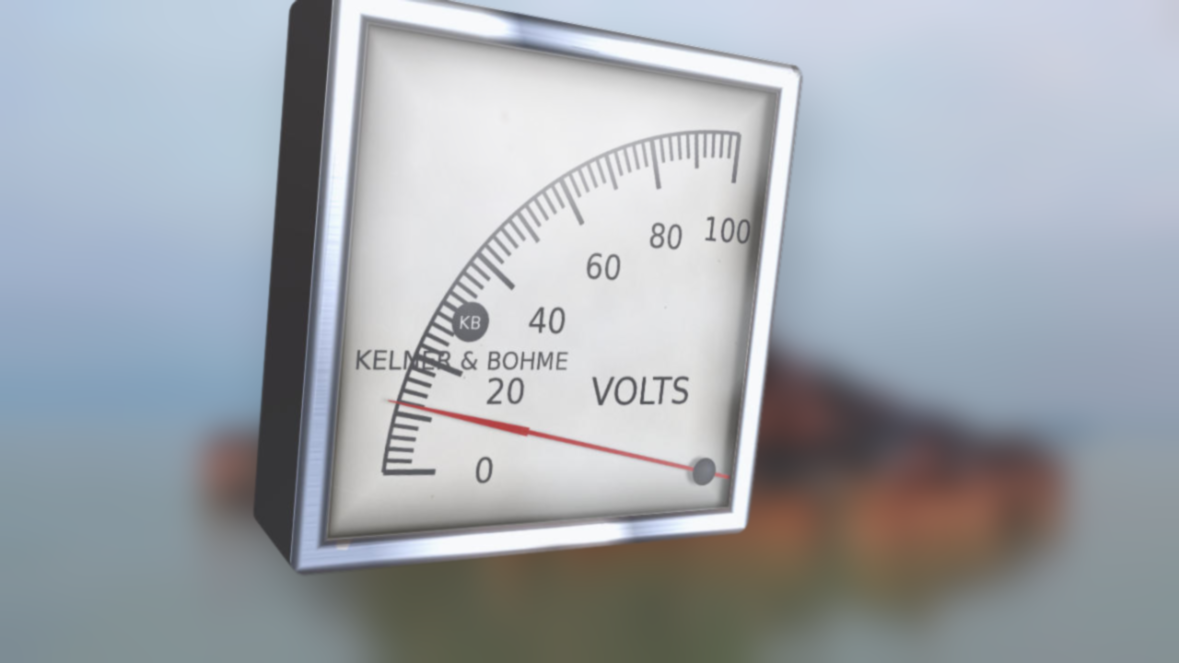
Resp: 12 V
